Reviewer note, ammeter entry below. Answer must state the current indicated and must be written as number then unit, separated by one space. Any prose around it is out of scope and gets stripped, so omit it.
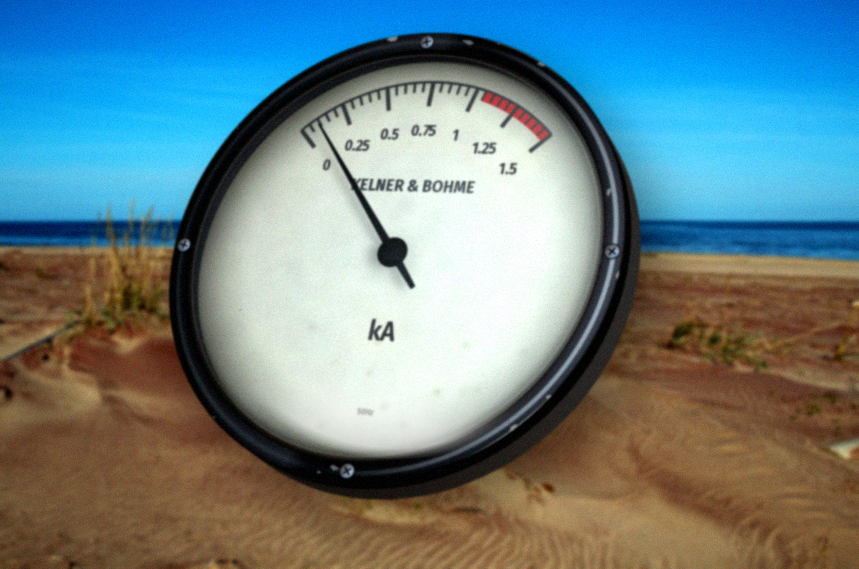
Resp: 0.1 kA
